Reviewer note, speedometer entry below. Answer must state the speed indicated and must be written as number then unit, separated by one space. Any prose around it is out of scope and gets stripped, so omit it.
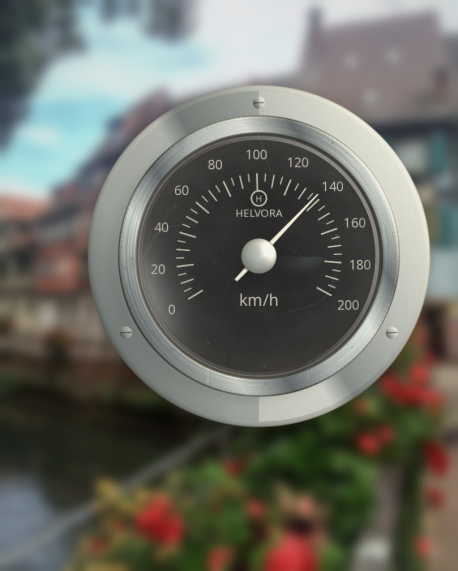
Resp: 137.5 km/h
